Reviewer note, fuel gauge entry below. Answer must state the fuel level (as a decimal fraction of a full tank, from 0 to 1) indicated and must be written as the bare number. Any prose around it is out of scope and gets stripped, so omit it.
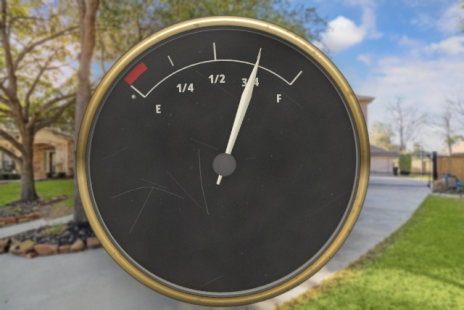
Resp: 0.75
